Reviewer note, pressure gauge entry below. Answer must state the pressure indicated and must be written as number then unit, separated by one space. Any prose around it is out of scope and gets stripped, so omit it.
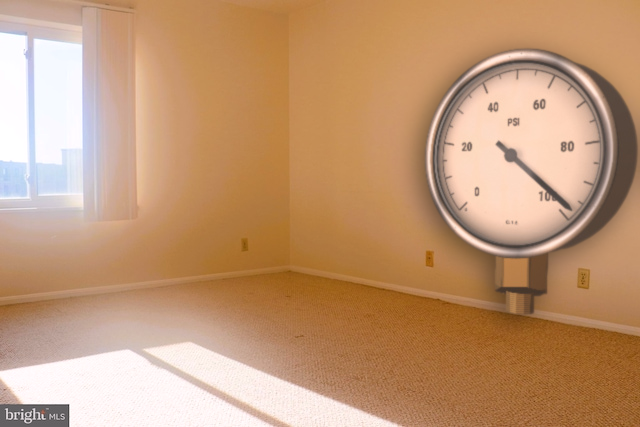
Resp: 97.5 psi
